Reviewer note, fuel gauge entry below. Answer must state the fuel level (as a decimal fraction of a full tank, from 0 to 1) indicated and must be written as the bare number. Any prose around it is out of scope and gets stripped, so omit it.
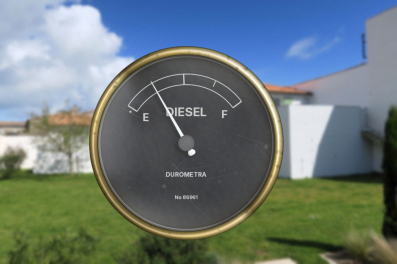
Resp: 0.25
